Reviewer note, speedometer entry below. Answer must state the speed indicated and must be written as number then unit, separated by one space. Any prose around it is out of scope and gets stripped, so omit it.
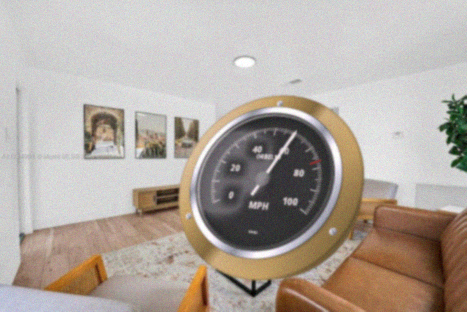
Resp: 60 mph
